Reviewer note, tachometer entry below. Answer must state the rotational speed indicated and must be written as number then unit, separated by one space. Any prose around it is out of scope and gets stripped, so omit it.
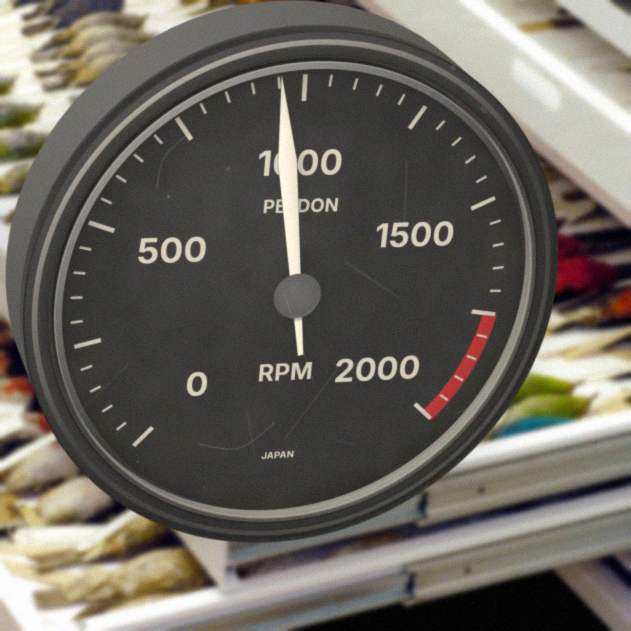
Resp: 950 rpm
